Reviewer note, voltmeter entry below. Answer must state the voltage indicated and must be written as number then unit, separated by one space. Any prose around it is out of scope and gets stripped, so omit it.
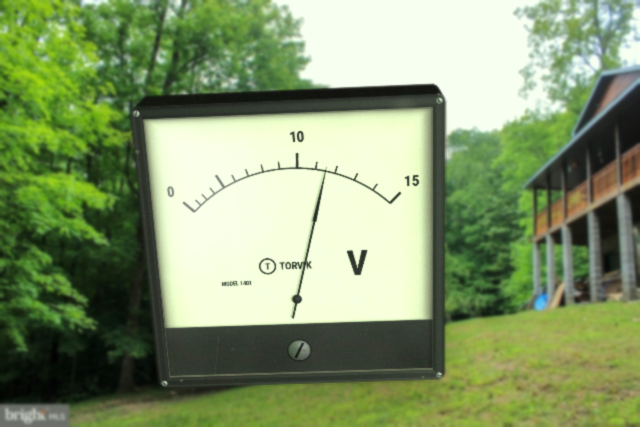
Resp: 11.5 V
